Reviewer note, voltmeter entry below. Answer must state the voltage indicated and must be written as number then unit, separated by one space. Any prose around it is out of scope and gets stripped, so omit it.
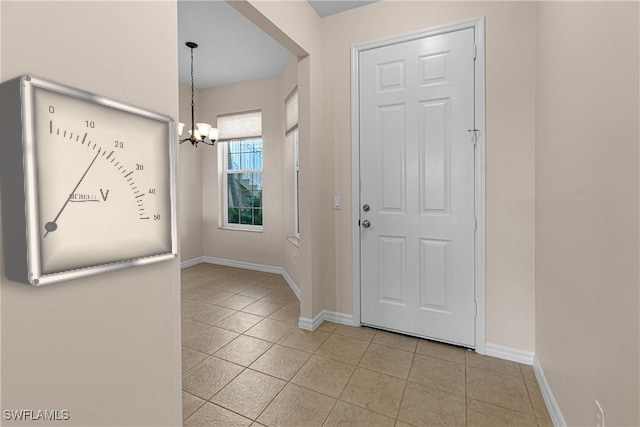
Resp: 16 V
